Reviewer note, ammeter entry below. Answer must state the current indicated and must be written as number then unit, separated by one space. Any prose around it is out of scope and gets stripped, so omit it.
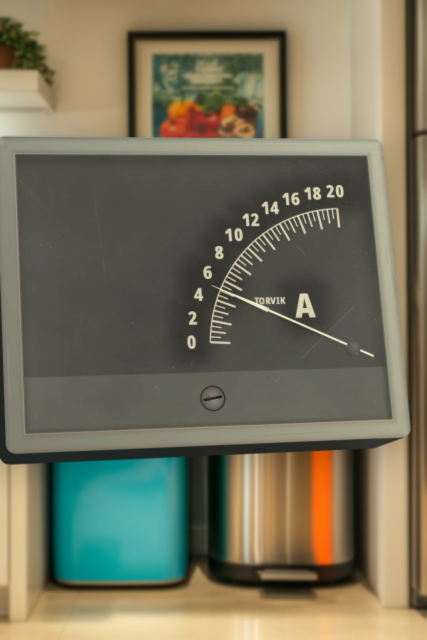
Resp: 5 A
